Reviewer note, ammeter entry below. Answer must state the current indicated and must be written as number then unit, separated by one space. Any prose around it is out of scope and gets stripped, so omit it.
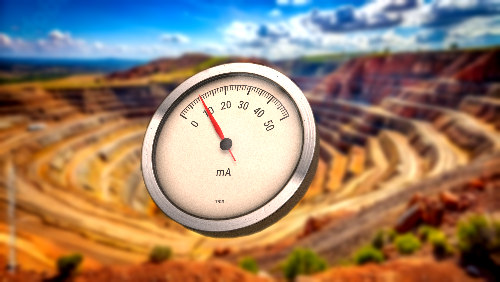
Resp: 10 mA
